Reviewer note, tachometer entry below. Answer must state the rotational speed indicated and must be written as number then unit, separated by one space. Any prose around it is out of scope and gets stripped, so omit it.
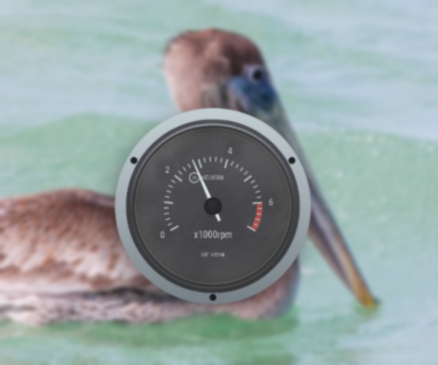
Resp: 2800 rpm
